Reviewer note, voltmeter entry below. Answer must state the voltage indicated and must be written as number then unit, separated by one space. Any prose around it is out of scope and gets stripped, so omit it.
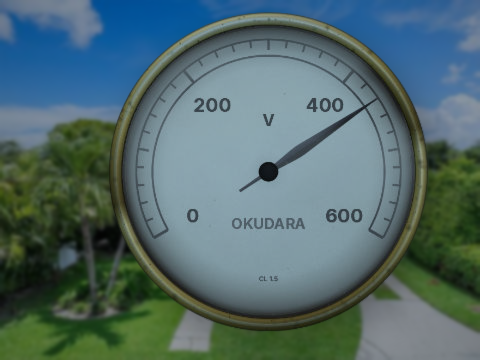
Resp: 440 V
